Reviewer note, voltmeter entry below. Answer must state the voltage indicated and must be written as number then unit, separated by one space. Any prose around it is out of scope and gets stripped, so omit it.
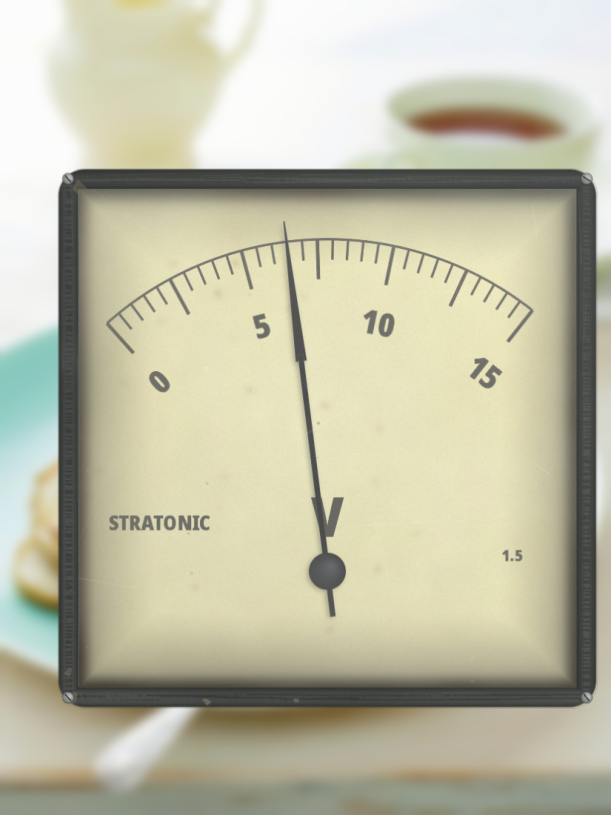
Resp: 6.5 V
